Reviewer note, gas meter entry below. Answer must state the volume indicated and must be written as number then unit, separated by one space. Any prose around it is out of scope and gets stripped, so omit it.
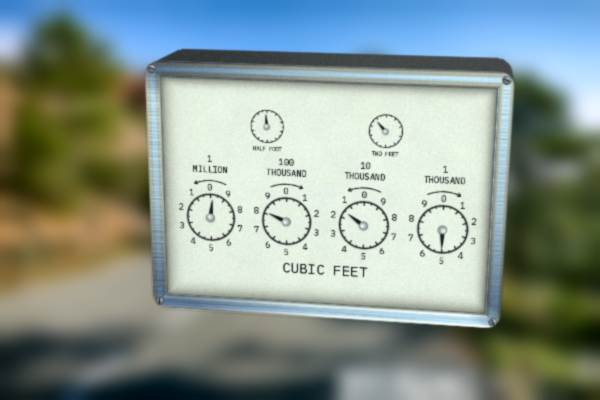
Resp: 981500 ft³
